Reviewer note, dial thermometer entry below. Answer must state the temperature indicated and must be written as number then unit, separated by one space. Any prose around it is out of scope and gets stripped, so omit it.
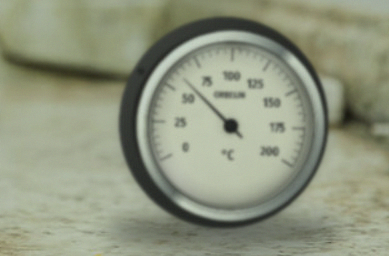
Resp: 60 °C
